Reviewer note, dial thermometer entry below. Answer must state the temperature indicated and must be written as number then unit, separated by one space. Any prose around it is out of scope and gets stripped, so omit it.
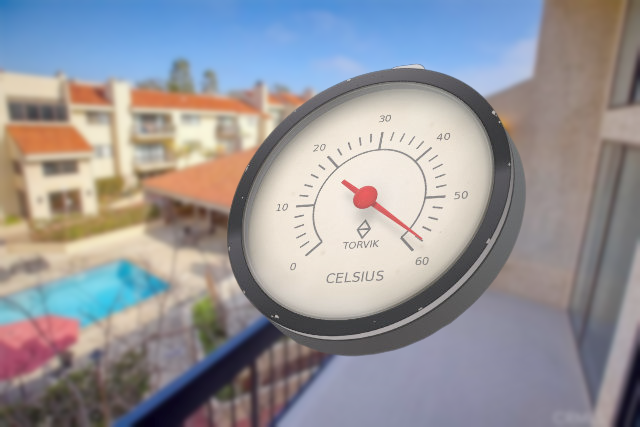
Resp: 58 °C
